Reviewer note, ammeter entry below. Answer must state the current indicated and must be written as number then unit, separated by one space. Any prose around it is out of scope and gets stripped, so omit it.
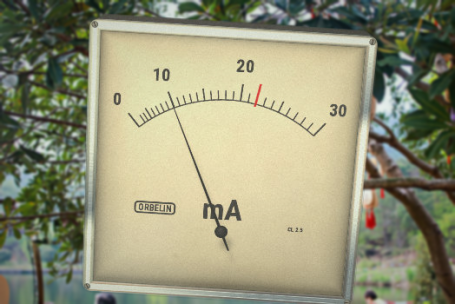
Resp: 10 mA
